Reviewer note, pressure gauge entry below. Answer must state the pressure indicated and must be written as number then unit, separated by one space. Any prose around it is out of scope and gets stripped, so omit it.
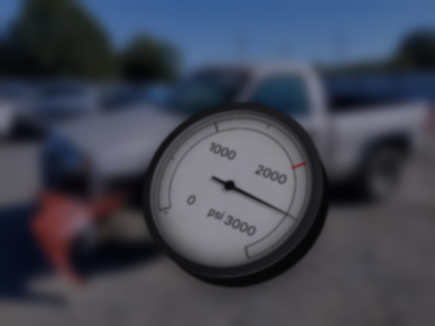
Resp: 2500 psi
